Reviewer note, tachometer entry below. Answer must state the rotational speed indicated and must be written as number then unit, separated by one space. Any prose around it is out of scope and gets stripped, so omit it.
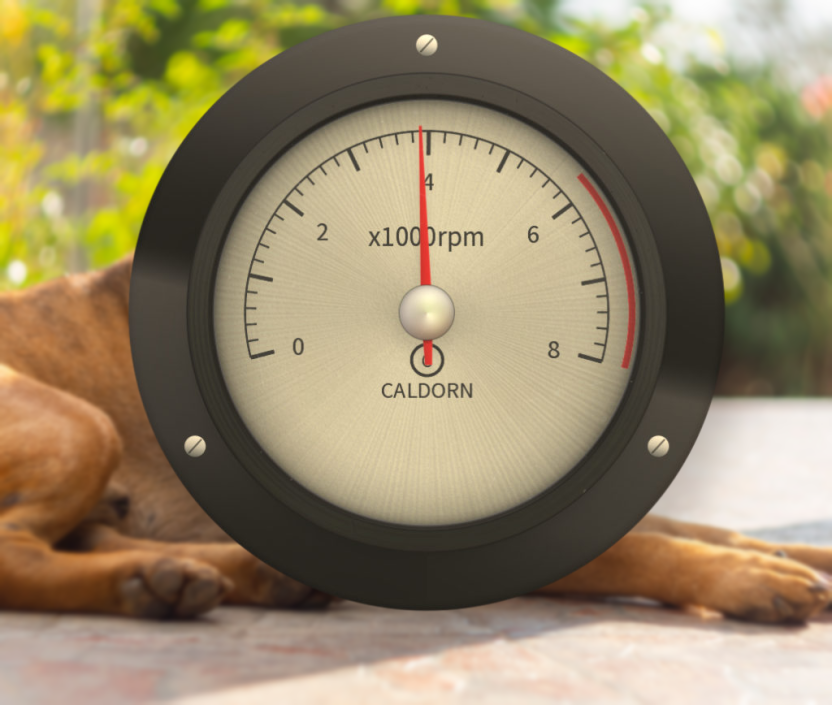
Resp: 3900 rpm
